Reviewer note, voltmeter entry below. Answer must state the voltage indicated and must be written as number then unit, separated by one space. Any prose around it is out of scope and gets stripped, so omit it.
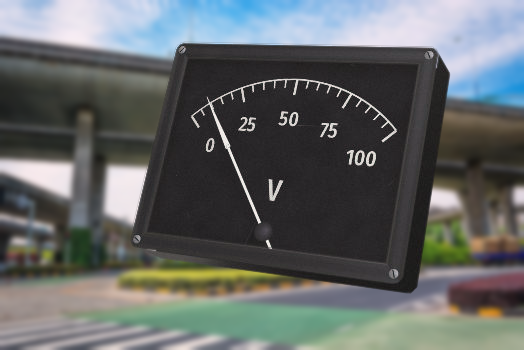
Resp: 10 V
